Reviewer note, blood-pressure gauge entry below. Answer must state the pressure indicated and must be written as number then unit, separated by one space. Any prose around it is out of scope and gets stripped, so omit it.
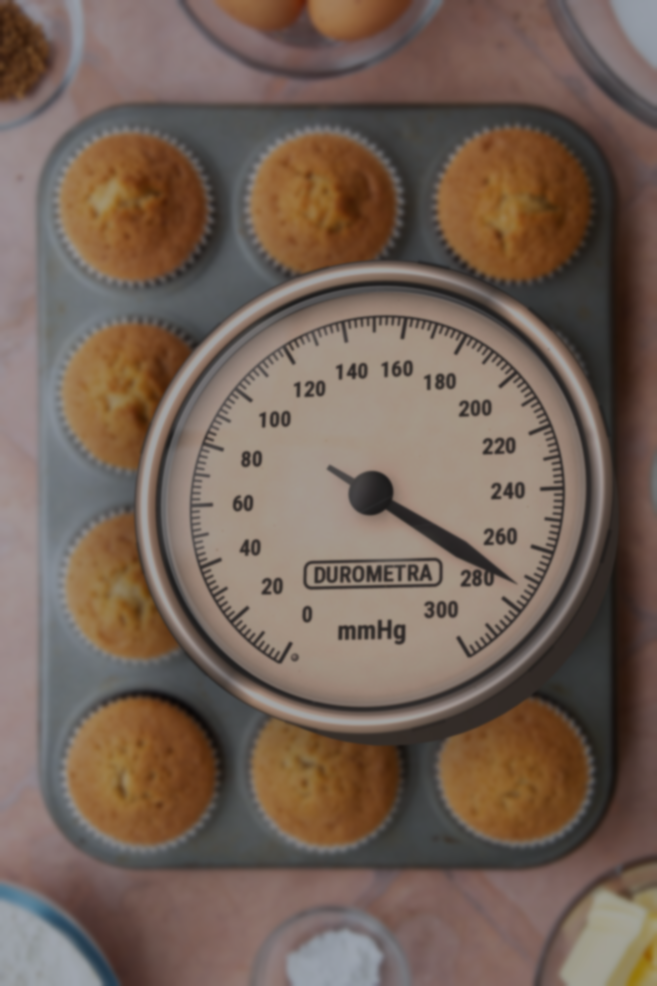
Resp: 274 mmHg
